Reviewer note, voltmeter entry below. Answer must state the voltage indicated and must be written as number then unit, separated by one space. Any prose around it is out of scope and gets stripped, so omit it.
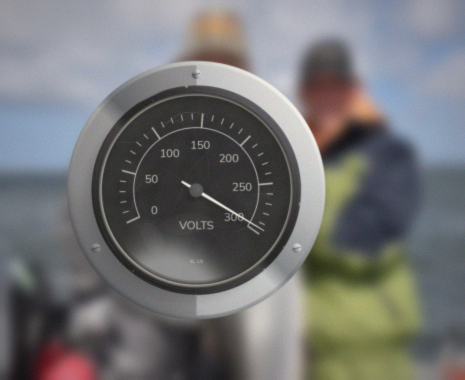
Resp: 295 V
